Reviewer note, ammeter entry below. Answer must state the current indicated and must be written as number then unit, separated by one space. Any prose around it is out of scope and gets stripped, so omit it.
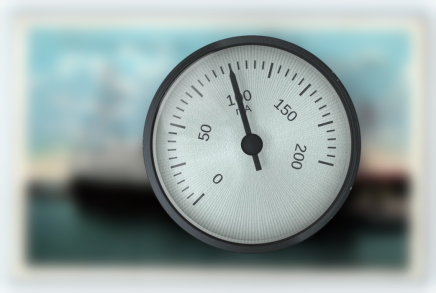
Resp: 100 mA
